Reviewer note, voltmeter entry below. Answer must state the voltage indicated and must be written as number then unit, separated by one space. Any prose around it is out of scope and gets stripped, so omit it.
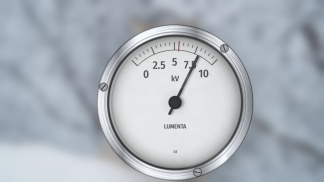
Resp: 8 kV
